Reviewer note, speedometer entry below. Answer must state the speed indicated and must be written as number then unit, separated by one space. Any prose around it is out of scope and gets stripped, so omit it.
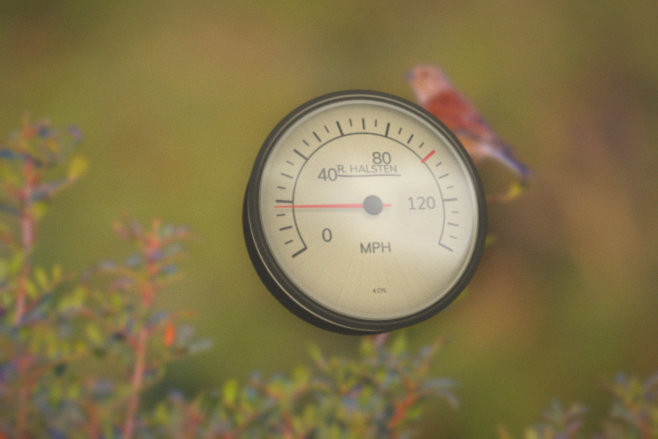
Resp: 17.5 mph
